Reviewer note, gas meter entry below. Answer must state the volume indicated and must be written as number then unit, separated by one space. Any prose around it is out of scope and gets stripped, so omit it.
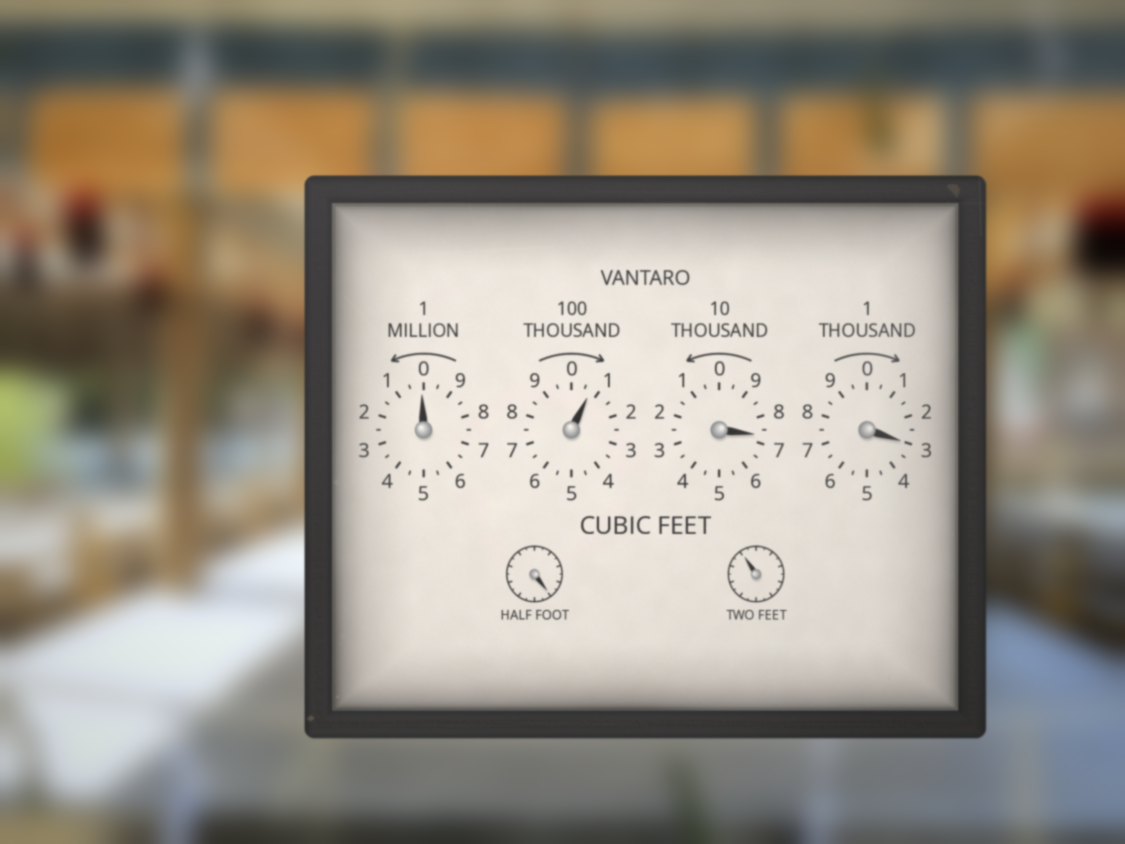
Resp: 7300 ft³
